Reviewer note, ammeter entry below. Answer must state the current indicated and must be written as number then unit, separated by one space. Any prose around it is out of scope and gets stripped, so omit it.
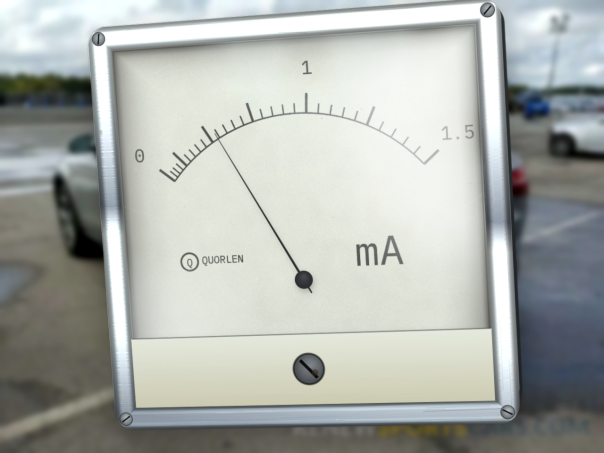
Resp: 0.55 mA
